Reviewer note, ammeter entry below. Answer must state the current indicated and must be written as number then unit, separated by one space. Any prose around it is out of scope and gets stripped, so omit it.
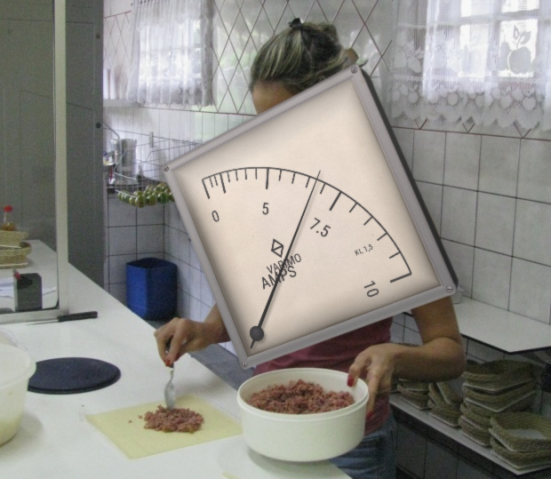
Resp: 6.75 A
